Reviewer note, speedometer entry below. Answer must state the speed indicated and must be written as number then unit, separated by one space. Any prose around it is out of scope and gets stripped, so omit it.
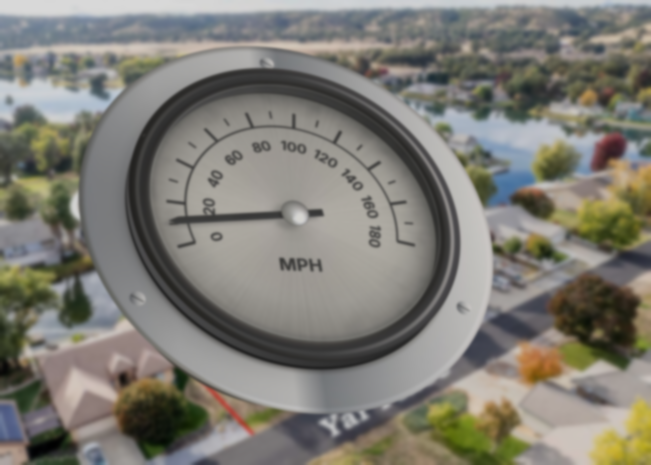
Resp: 10 mph
